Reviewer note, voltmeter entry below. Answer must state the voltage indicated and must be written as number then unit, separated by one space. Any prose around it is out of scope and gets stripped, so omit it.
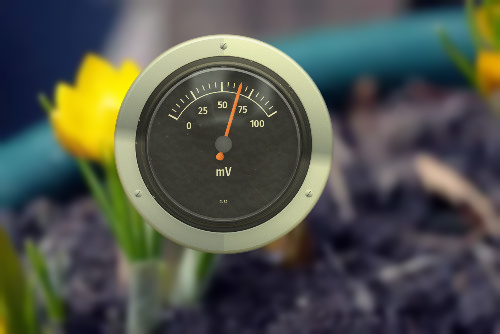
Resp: 65 mV
